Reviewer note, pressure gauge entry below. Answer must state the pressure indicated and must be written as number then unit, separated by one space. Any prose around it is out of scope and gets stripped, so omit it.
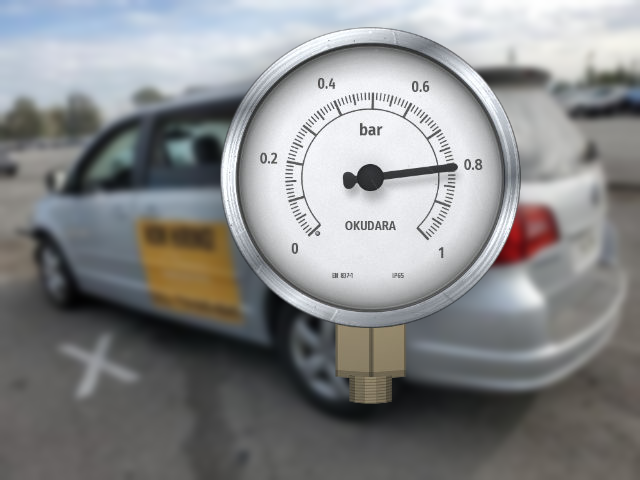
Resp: 0.8 bar
